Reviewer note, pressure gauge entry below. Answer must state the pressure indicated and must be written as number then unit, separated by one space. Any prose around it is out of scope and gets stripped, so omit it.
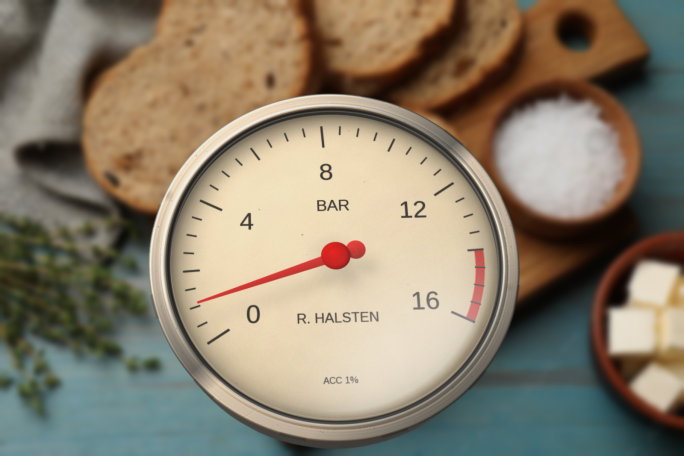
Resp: 1 bar
